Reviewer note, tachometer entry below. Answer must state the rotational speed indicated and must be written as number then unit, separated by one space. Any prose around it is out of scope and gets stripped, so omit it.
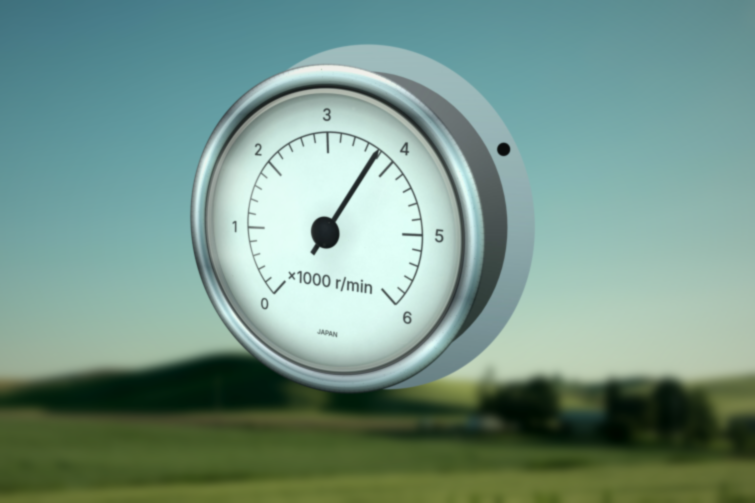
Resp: 3800 rpm
